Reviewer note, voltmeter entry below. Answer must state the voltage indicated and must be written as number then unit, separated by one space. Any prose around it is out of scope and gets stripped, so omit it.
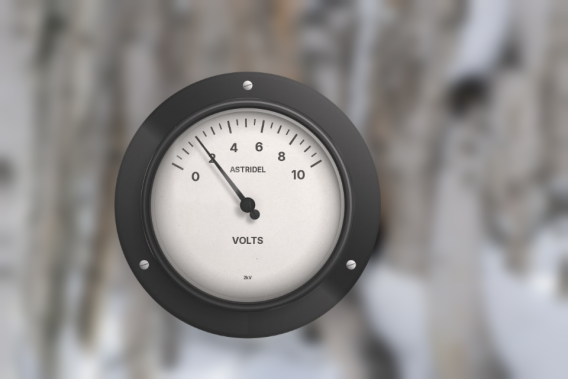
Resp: 2 V
